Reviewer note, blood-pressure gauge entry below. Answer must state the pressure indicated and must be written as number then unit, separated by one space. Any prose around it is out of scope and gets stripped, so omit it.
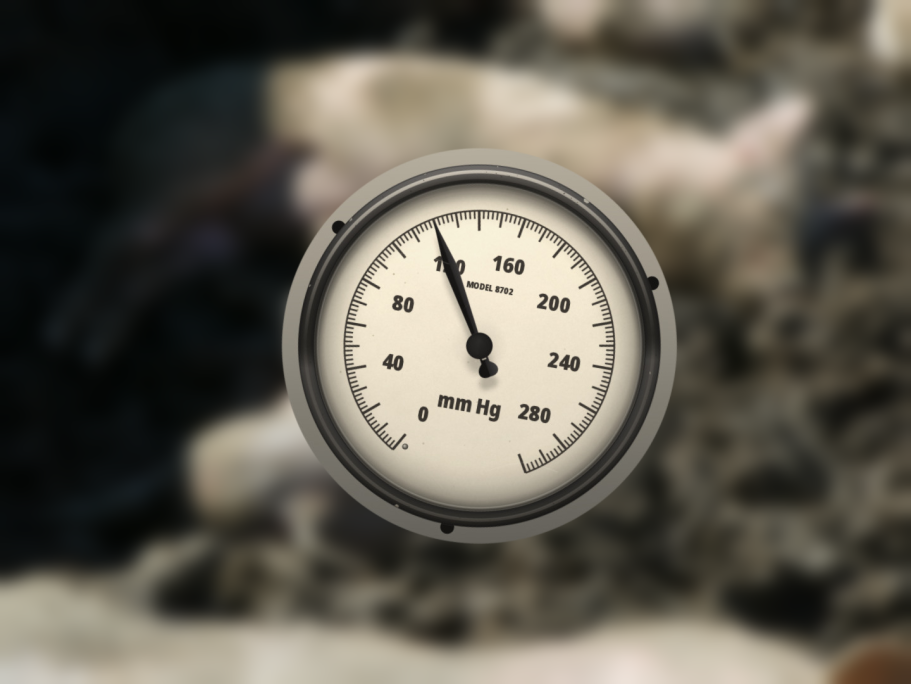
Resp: 120 mmHg
